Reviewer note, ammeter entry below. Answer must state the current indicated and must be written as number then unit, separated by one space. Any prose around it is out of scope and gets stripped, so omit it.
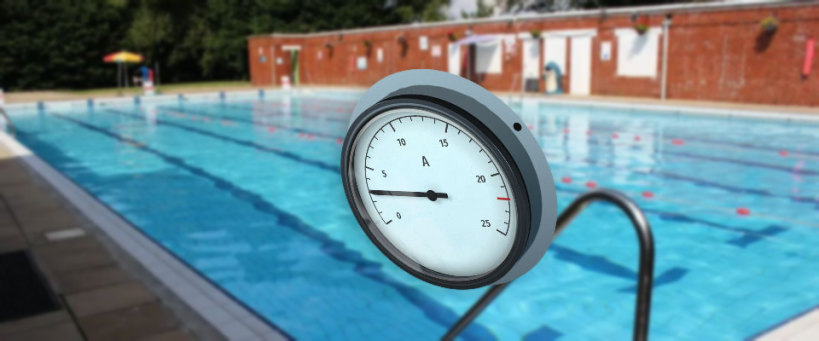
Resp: 3 A
